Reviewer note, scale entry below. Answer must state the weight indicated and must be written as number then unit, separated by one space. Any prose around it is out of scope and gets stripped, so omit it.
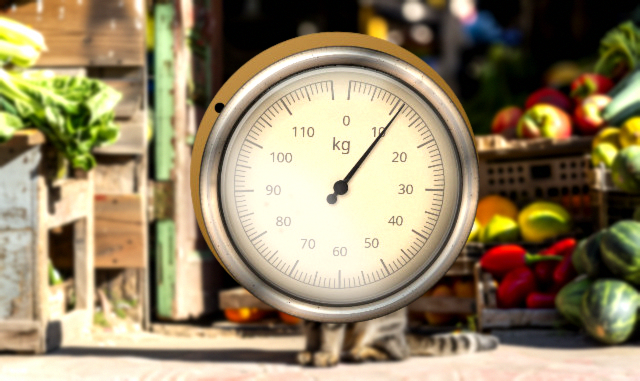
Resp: 11 kg
